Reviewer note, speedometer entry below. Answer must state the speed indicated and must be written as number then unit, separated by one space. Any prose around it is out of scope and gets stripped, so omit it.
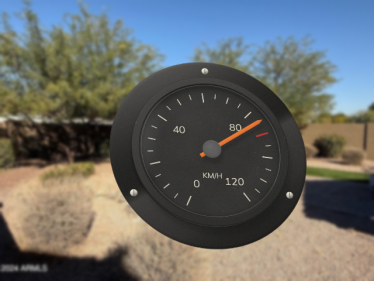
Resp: 85 km/h
